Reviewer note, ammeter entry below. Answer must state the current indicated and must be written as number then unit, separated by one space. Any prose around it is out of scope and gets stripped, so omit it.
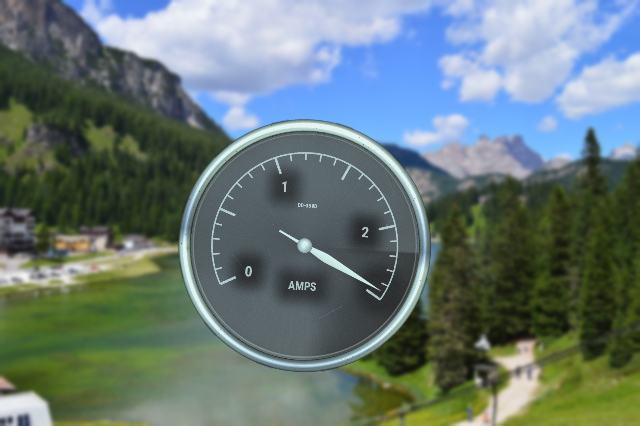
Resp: 2.45 A
